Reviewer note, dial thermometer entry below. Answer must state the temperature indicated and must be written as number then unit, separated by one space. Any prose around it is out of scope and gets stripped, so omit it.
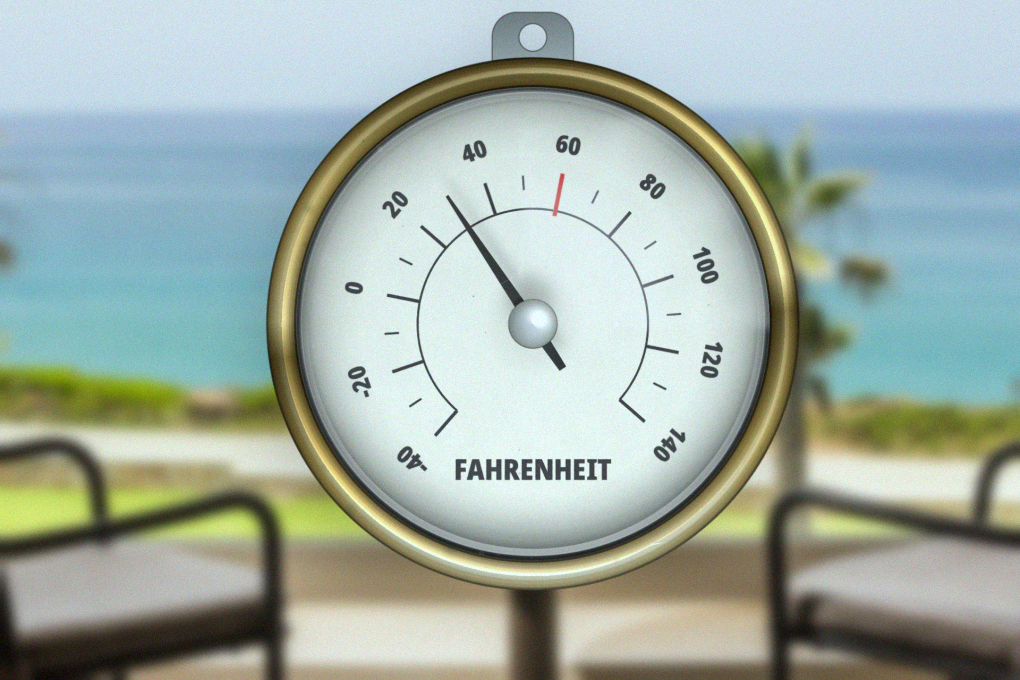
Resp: 30 °F
